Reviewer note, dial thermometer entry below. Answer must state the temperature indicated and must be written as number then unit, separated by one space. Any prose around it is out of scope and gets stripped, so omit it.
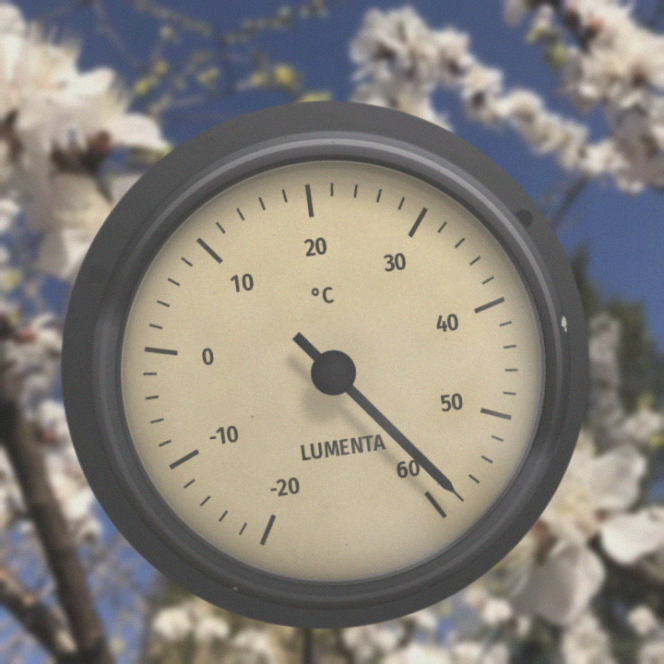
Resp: 58 °C
